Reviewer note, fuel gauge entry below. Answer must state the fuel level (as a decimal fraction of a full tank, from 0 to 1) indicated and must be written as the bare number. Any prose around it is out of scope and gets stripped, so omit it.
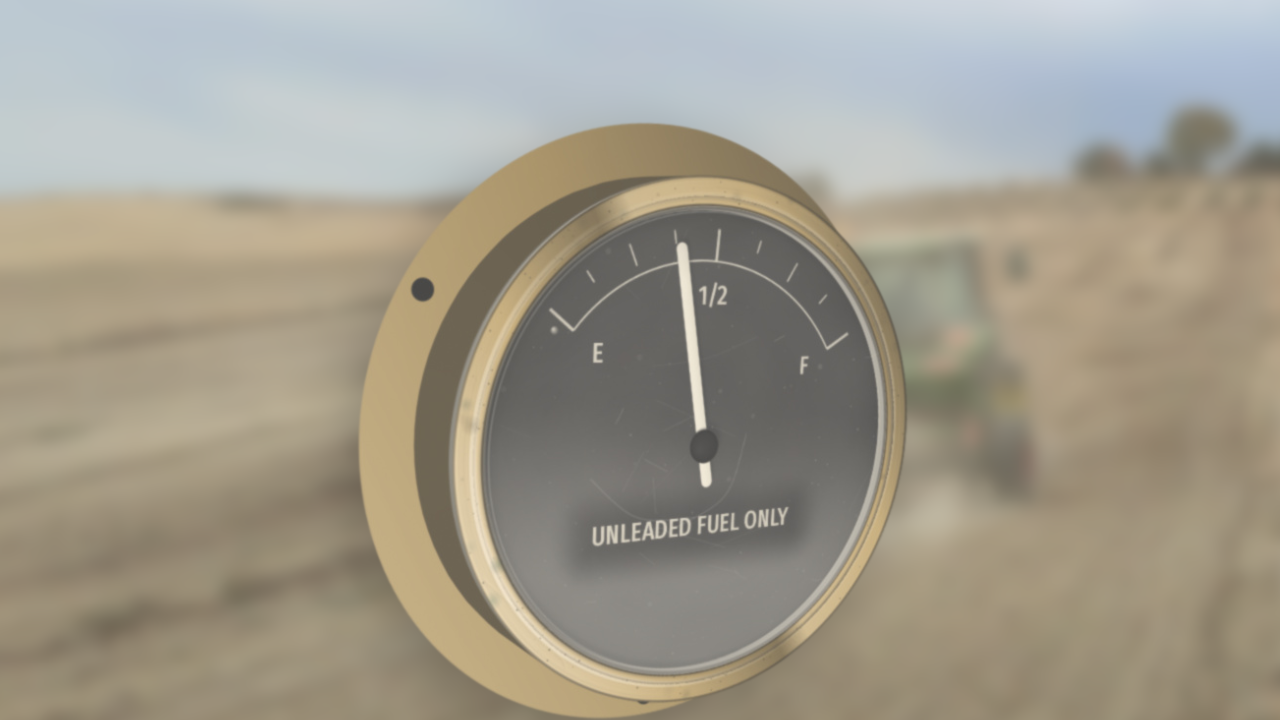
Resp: 0.375
